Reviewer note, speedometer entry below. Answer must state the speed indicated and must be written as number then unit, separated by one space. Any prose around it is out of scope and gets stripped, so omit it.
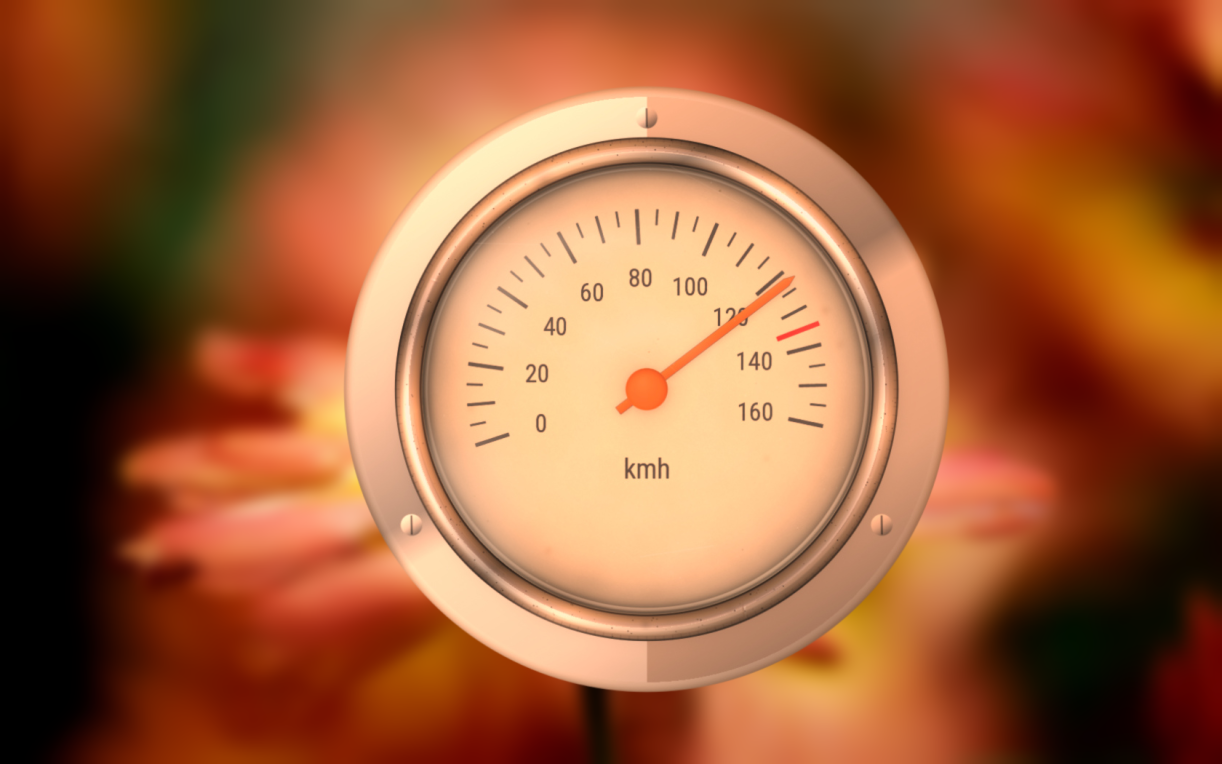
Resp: 122.5 km/h
